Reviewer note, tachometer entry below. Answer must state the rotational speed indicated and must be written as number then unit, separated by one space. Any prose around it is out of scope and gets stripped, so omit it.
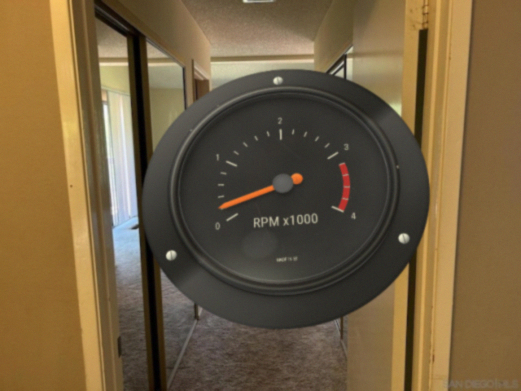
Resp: 200 rpm
